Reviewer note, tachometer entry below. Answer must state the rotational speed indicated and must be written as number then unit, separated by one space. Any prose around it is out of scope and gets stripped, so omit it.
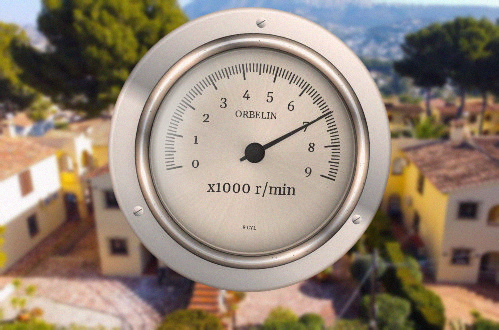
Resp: 7000 rpm
